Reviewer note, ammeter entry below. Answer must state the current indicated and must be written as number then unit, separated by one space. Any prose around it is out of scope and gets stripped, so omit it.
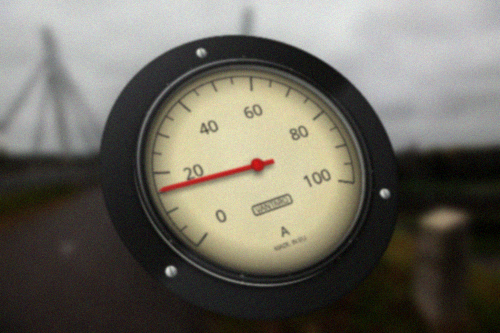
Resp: 15 A
